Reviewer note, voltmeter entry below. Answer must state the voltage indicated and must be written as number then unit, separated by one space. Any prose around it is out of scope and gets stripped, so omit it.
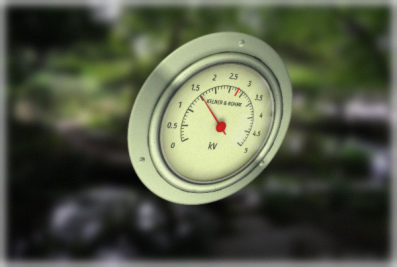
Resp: 1.5 kV
